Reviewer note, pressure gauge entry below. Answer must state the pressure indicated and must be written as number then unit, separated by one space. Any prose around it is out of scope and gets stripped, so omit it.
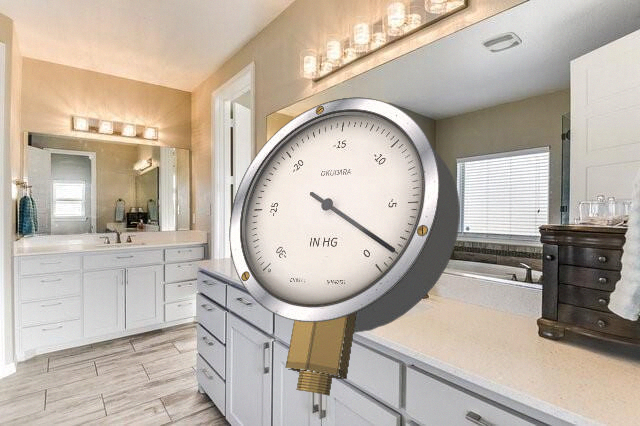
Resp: -1.5 inHg
